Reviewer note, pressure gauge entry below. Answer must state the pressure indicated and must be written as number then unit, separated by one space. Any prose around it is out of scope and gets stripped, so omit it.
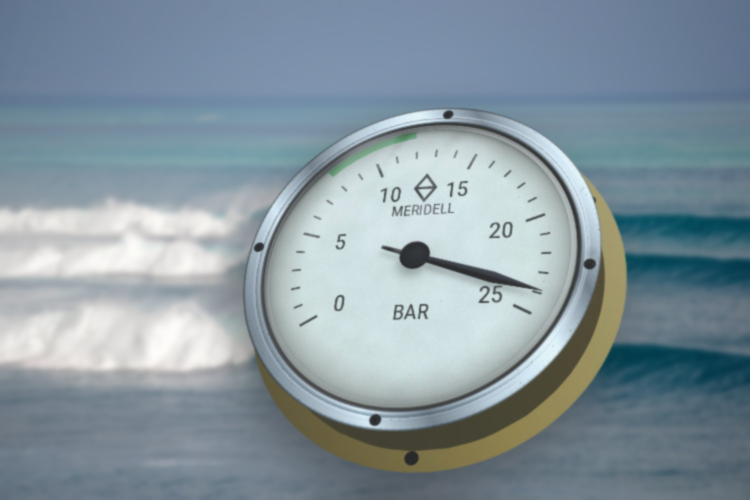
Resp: 24 bar
